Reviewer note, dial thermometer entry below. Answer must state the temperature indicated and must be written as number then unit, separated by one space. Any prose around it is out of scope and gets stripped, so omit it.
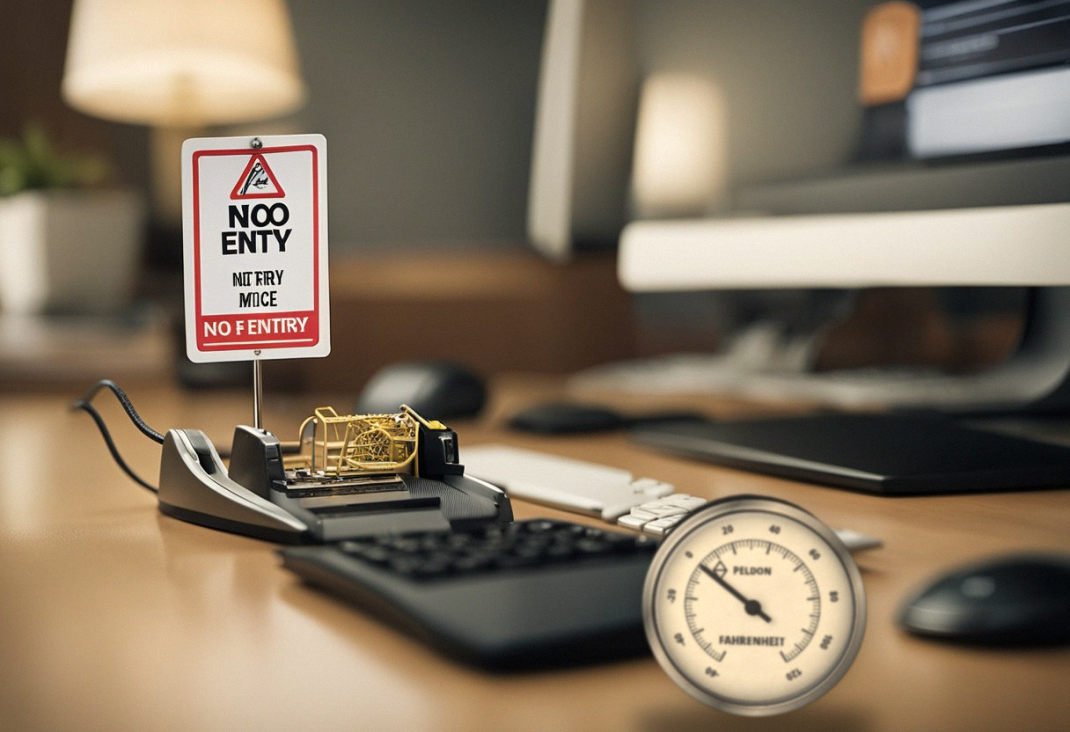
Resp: 0 °F
